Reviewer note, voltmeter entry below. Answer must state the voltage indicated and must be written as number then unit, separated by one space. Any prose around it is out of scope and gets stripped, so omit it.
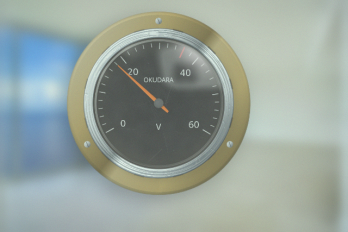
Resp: 18 V
